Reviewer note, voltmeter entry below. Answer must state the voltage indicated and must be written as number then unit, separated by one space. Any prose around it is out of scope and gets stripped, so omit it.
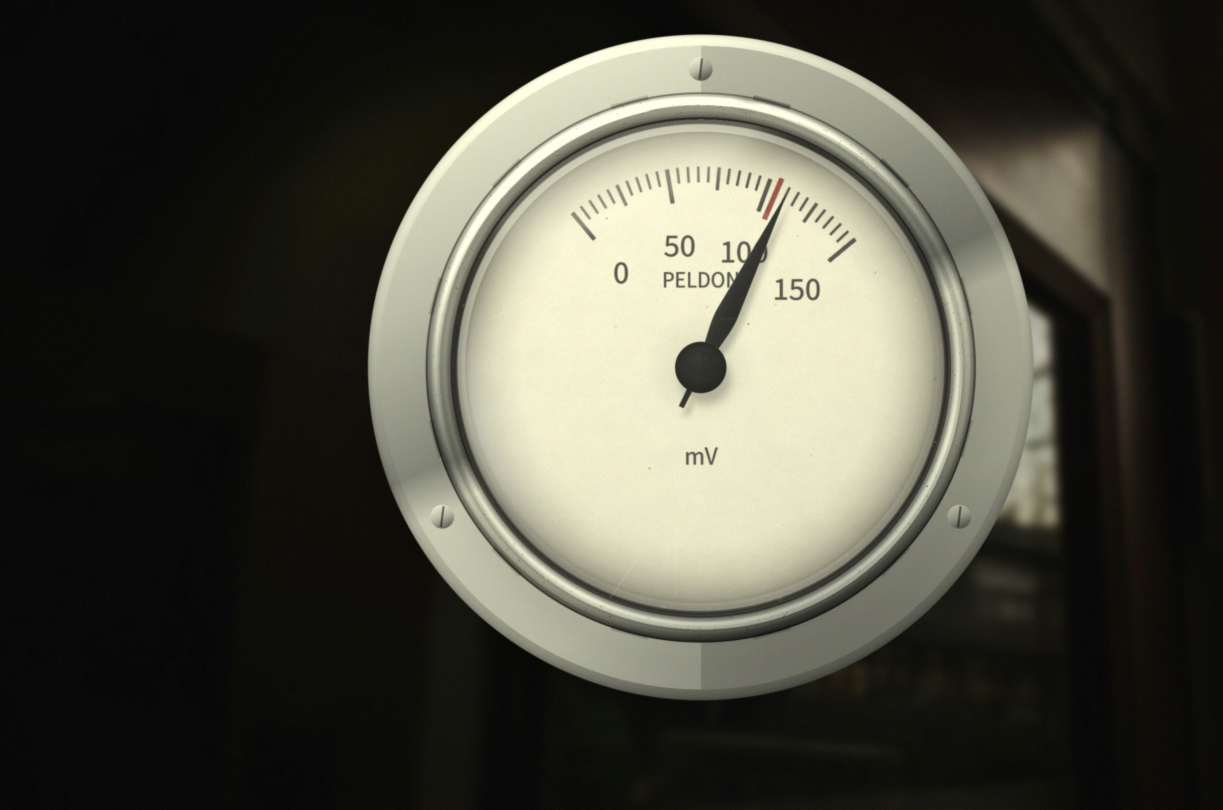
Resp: 110 mV
